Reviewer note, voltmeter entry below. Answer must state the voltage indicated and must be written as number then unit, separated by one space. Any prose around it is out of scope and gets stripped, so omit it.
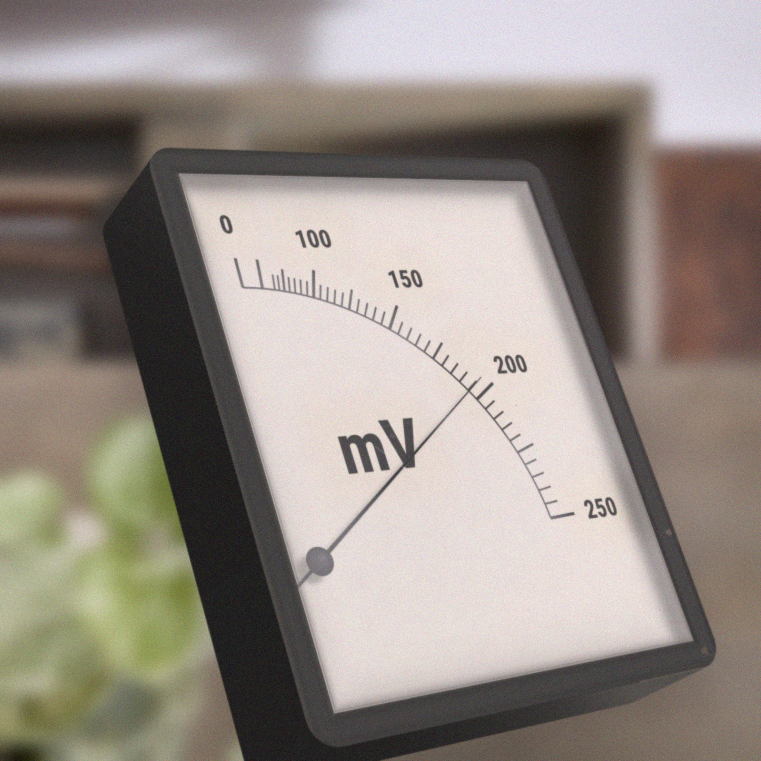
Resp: 195 mV
